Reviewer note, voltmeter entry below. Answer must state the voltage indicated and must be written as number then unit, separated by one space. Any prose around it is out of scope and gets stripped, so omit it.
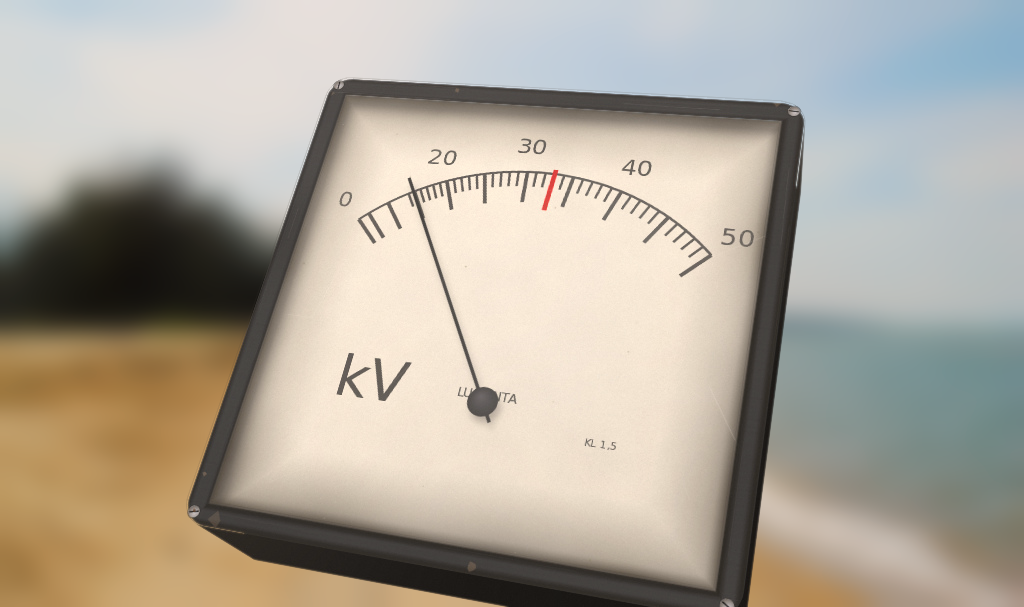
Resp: 15 kV
